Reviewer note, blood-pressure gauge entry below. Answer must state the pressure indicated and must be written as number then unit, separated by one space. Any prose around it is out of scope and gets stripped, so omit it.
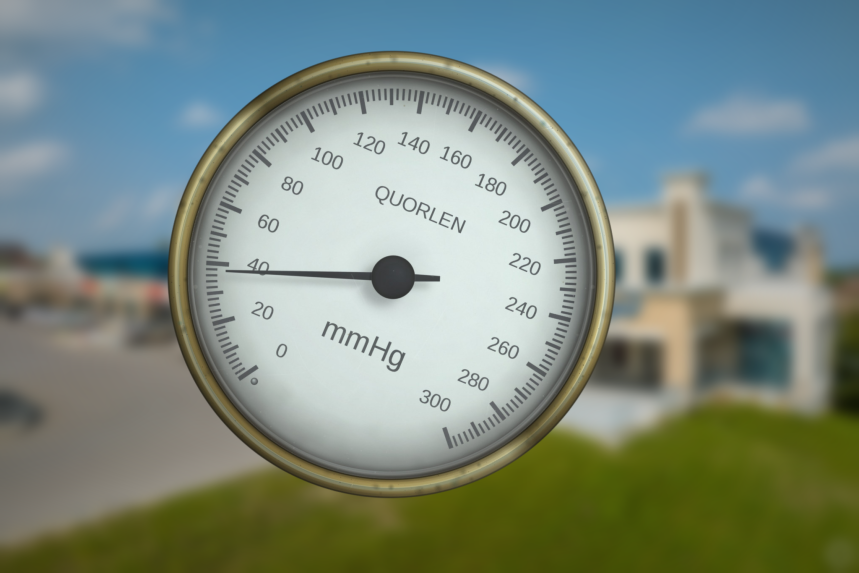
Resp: 38 mmHg
